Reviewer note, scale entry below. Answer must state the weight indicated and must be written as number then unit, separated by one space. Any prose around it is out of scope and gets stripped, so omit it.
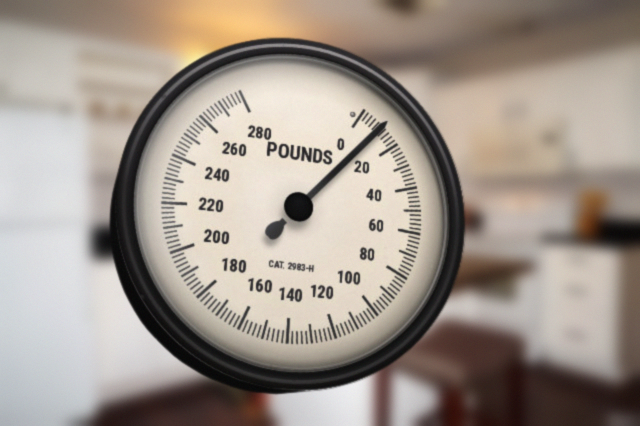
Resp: 10 lb
